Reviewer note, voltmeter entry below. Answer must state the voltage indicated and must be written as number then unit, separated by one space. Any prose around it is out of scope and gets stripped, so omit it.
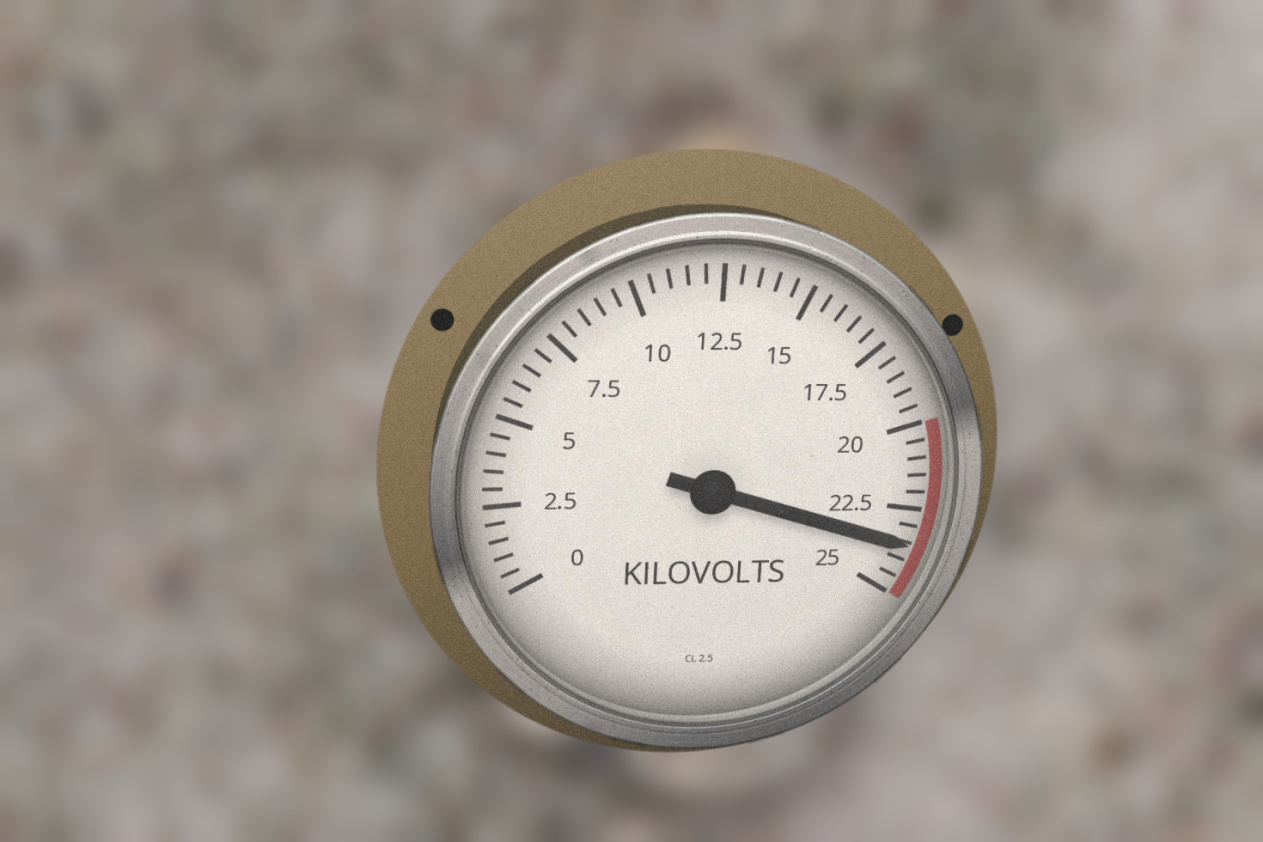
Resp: 23.5 kV
